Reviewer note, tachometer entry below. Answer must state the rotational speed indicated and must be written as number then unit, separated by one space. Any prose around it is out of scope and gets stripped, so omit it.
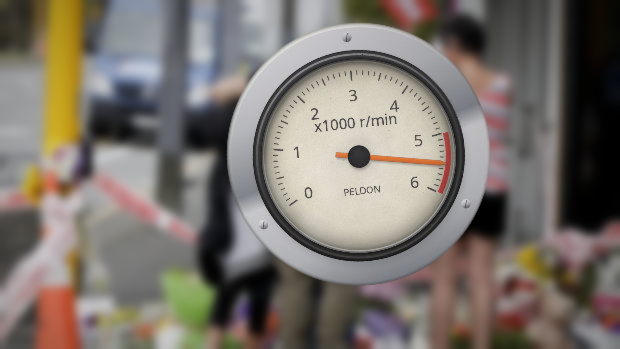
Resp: 5500 rpm
